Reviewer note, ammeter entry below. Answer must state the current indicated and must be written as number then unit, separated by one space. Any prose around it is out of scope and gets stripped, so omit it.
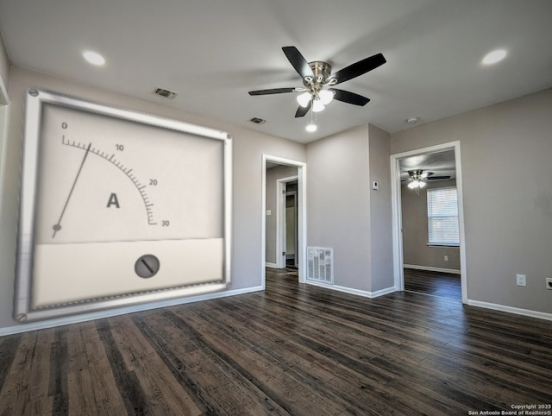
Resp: 5 A
